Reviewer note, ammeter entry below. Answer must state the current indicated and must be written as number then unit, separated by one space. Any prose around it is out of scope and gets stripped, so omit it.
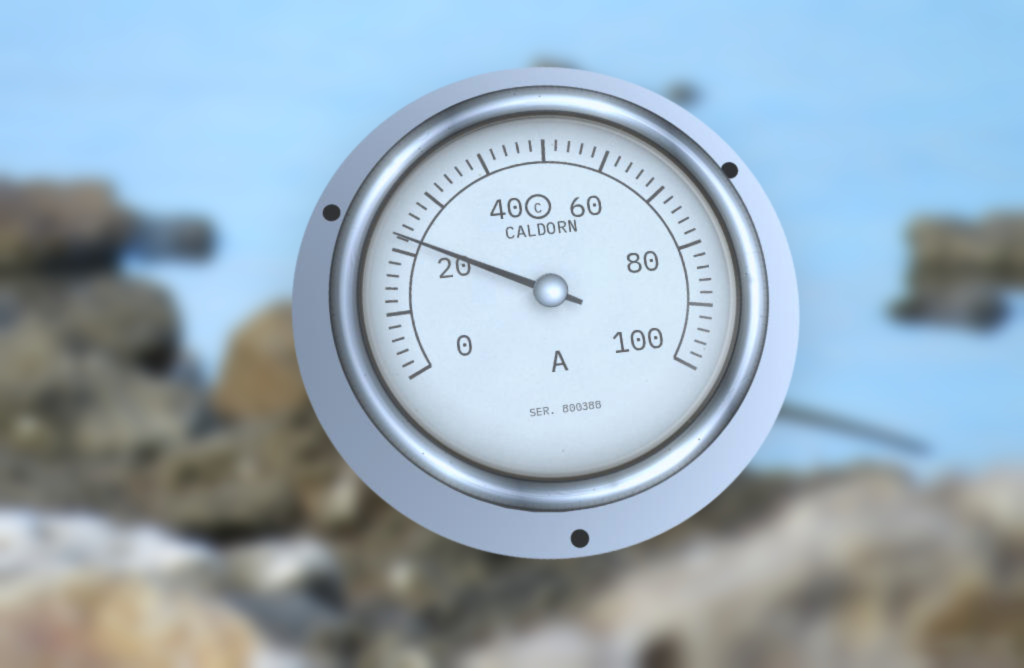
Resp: 22 A
